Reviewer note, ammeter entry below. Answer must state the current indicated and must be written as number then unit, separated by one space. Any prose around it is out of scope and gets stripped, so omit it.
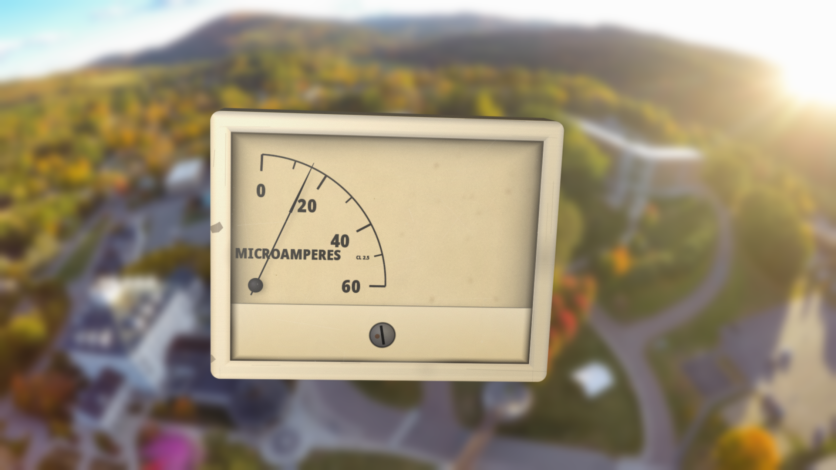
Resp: 15 µA
